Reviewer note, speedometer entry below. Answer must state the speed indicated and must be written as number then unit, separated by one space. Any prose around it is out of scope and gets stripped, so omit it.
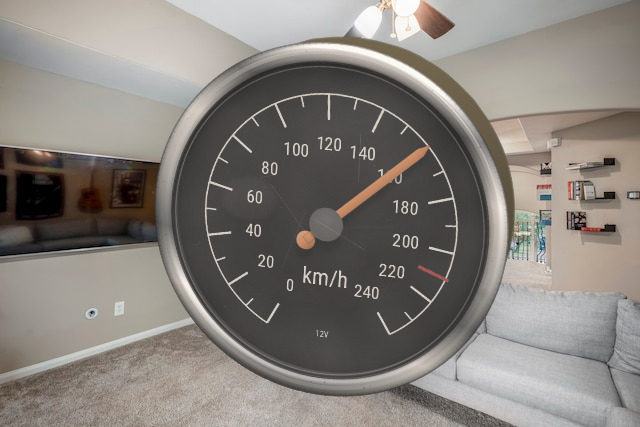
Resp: 160 km/h
